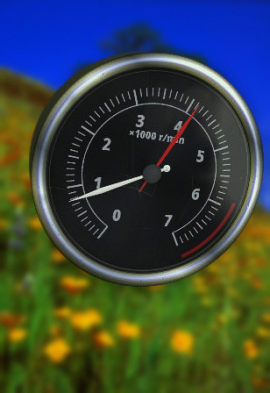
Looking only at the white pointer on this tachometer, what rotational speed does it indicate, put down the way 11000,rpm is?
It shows 800,rpm
